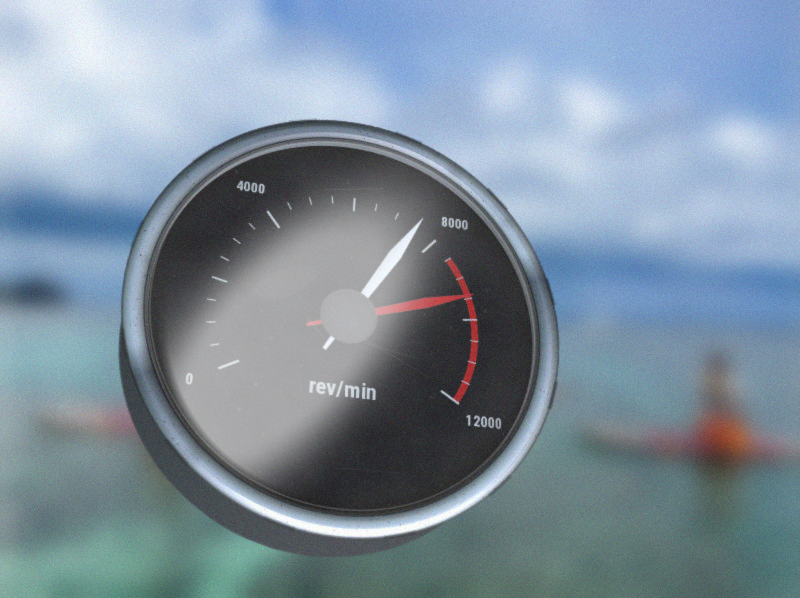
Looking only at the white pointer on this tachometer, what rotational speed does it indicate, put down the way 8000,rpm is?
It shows 7500,rpm
